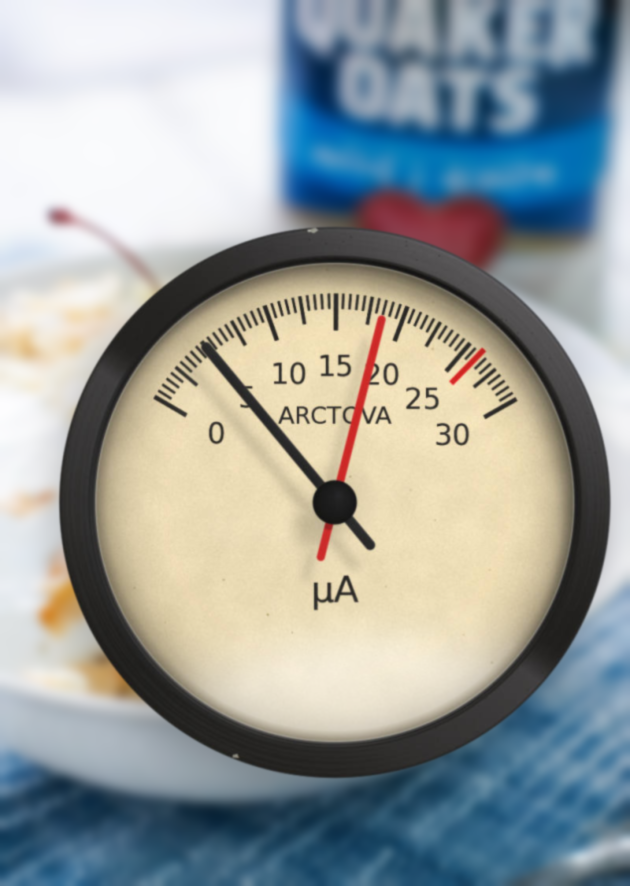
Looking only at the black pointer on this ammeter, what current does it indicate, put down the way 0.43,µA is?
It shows 5,µA
